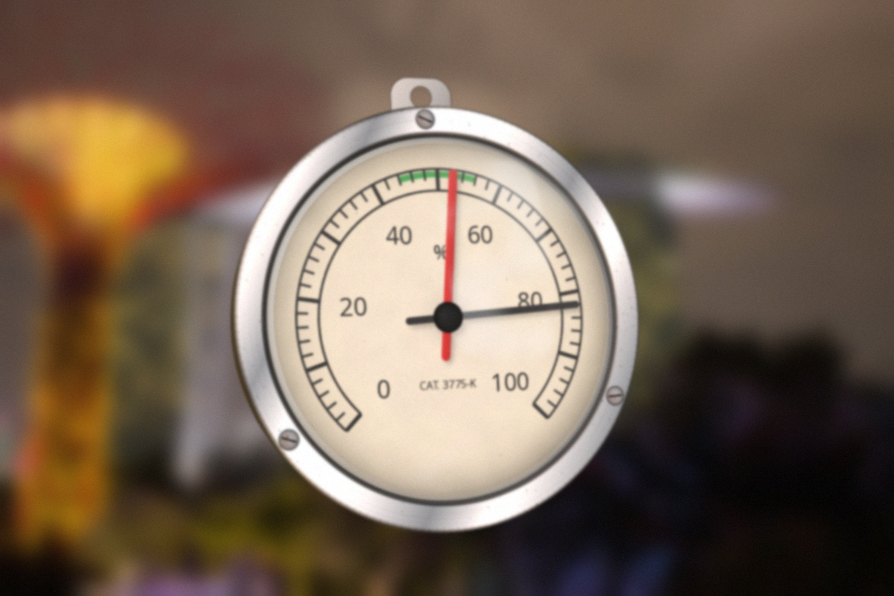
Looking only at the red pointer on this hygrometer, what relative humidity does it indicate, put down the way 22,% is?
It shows 52,%
